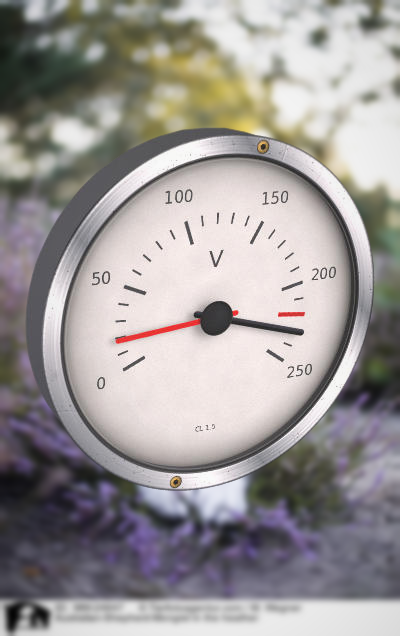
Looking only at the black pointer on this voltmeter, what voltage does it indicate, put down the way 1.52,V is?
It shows 230,V
